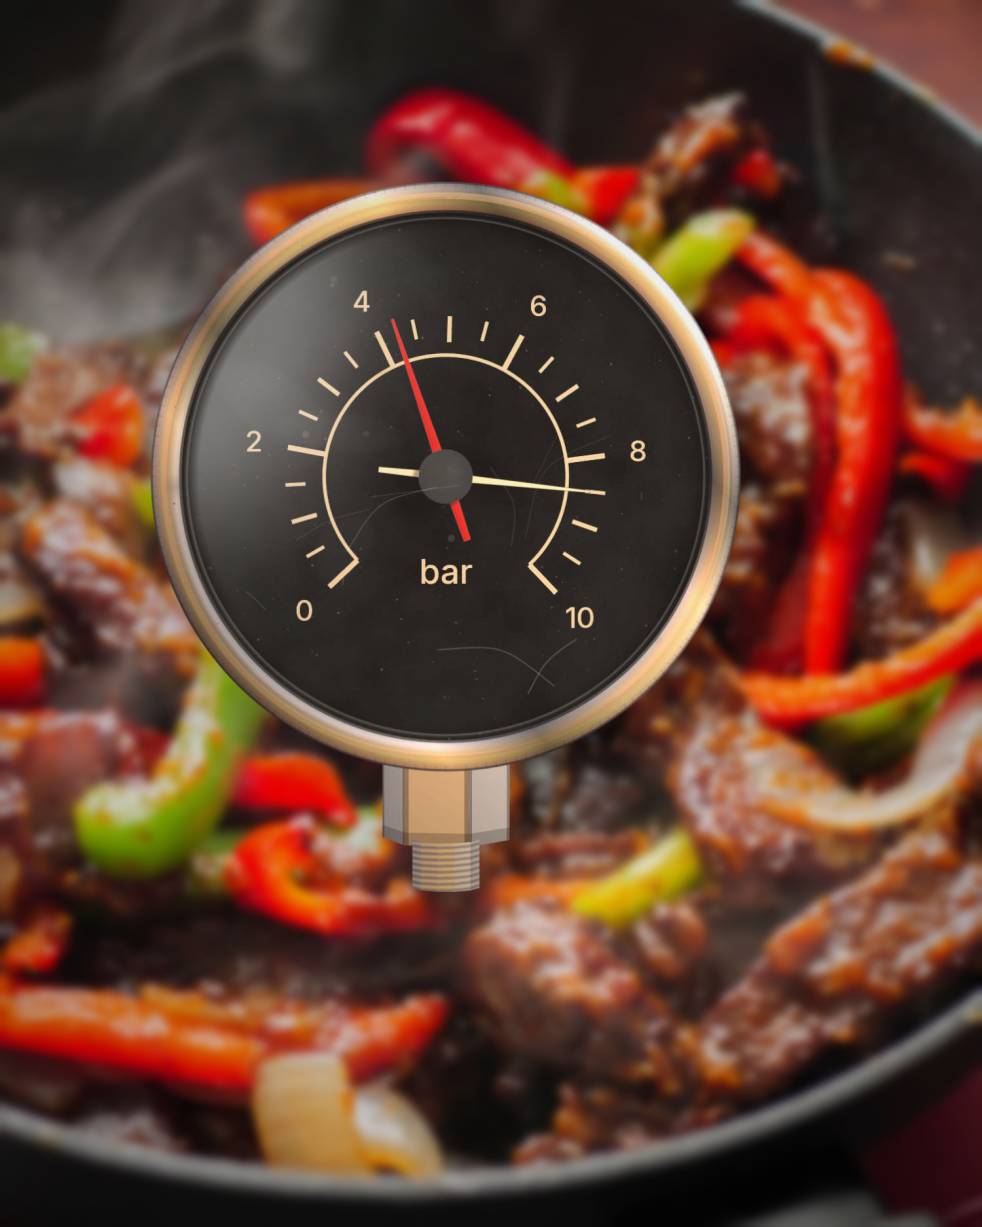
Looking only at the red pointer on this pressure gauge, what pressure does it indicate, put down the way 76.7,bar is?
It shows 4.25,bar
